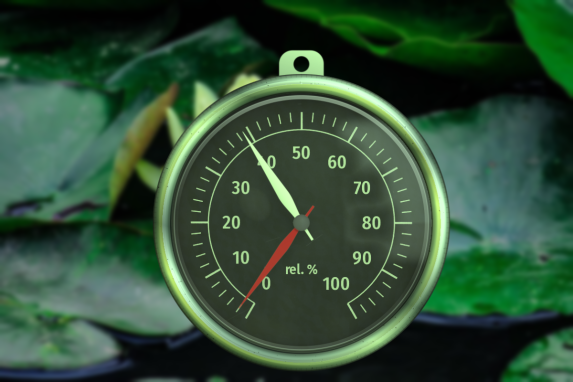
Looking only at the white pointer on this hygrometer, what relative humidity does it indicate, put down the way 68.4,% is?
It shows 39,%
